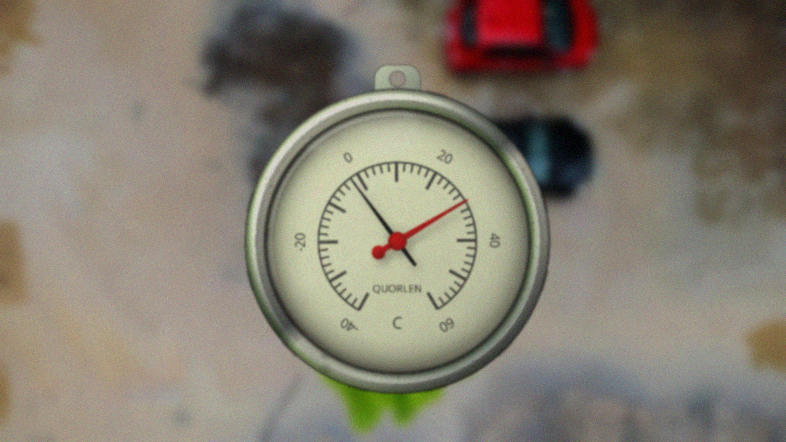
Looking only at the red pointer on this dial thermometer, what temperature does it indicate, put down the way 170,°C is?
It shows 30,°C
